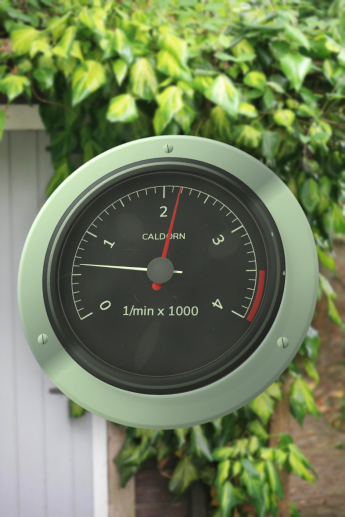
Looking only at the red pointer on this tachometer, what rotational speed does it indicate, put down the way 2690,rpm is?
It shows 2200,rpm
